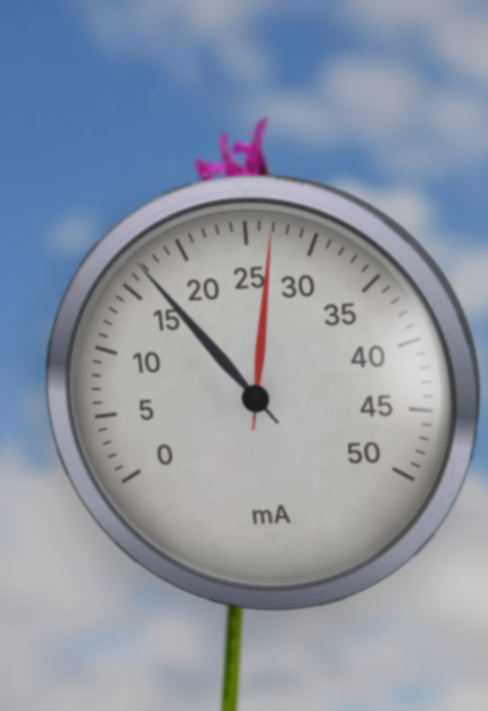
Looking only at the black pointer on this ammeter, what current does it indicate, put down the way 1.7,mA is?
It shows 17,mA
